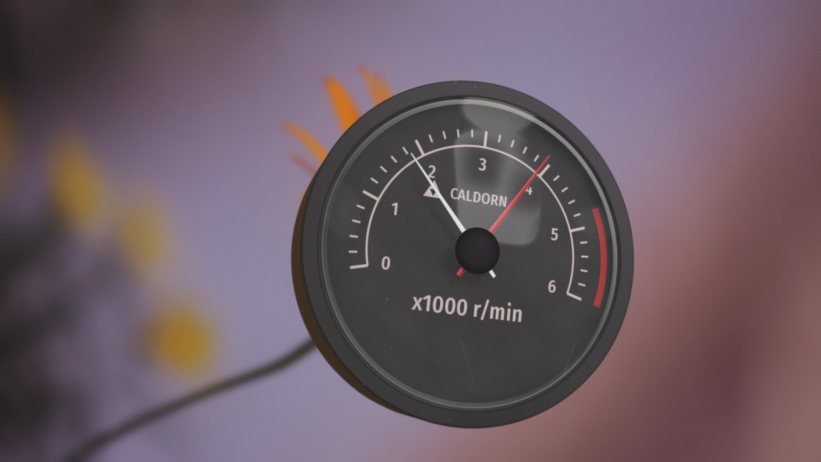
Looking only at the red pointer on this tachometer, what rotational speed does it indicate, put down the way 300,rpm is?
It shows 3900,rpm
